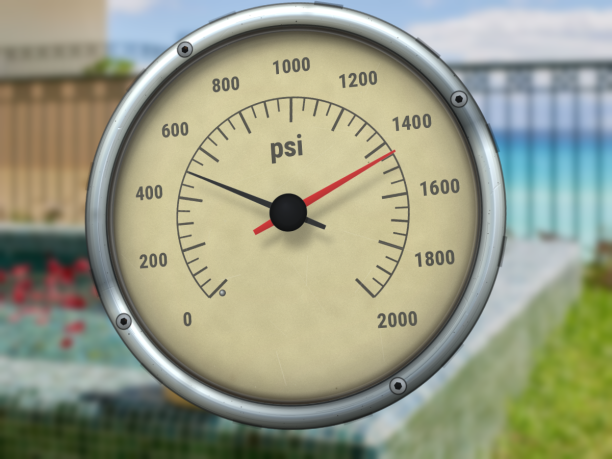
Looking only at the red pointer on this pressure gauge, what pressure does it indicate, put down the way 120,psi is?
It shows 1450,psi
